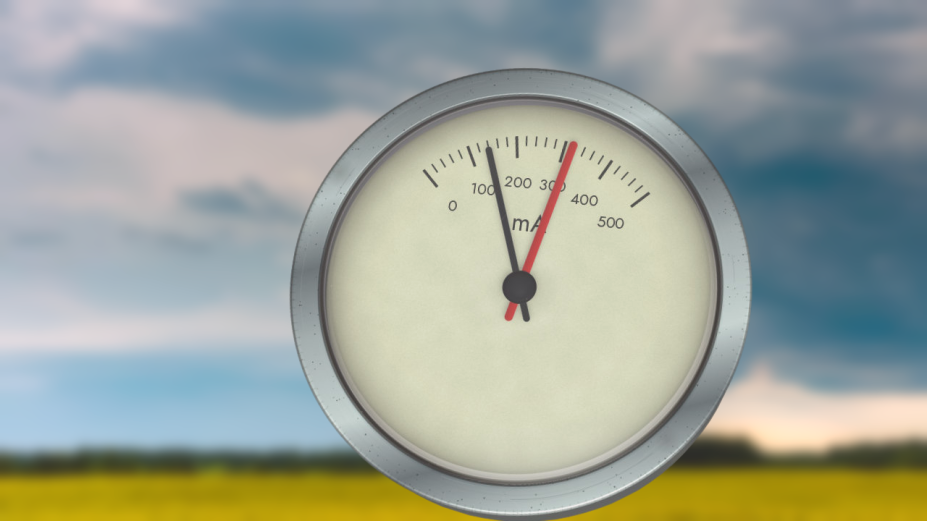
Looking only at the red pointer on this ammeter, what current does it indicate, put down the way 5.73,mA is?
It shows 320,mA
